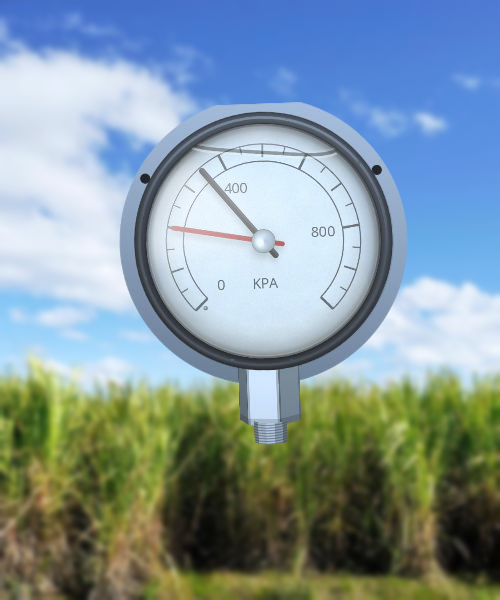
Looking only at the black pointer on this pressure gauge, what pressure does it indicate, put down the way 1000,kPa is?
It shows 350,kPa
